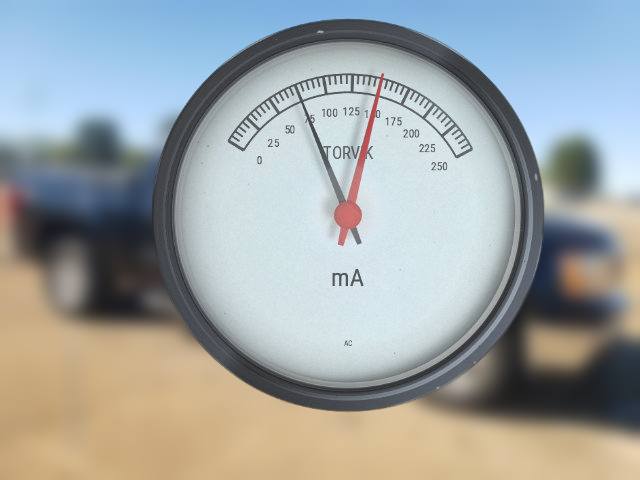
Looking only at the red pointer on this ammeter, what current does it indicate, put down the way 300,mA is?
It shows 150,mA
